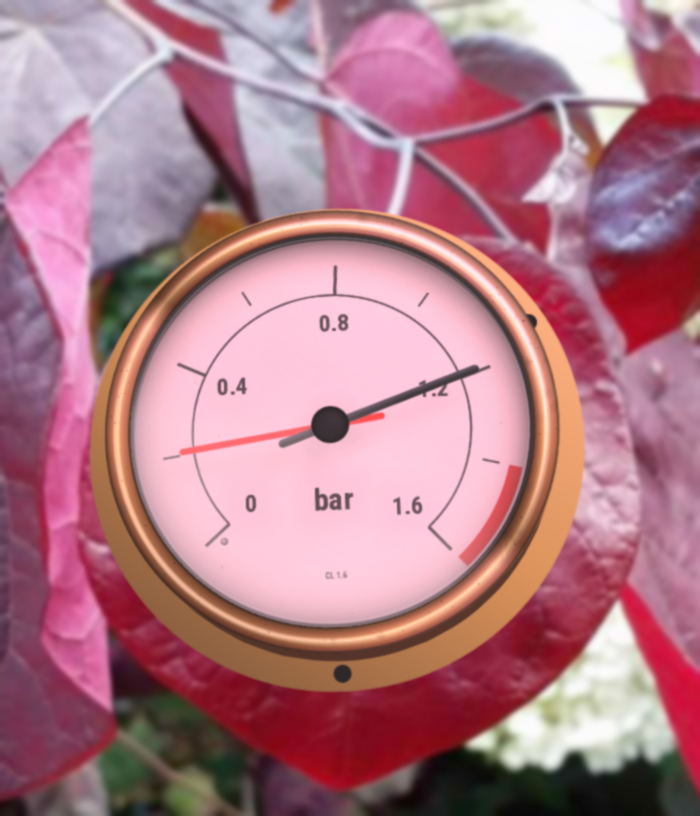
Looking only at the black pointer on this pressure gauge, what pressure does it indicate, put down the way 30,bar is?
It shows 1.2,bar
